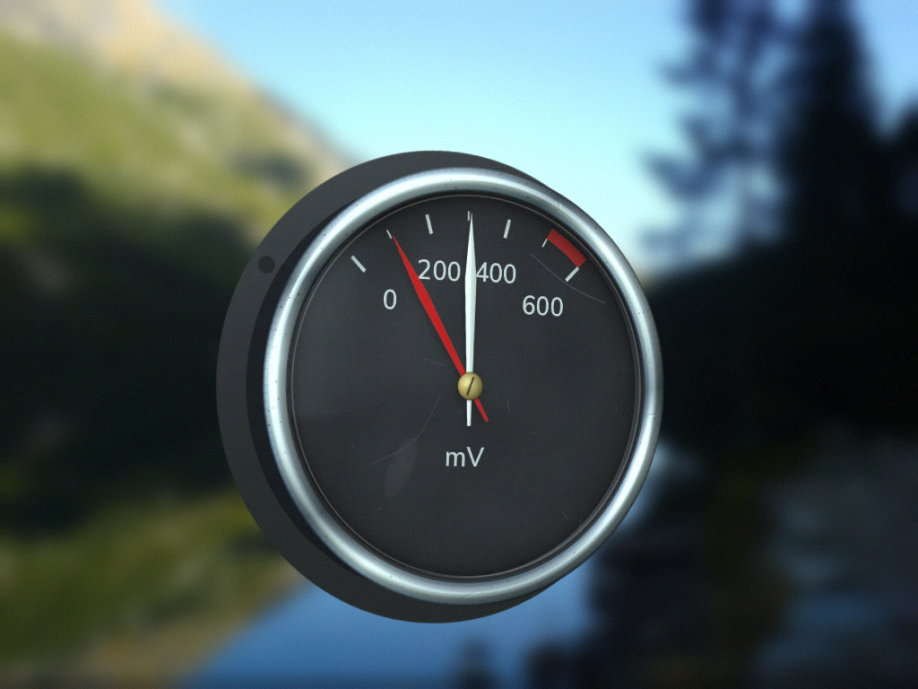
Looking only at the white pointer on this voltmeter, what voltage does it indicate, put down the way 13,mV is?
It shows 300,mV
